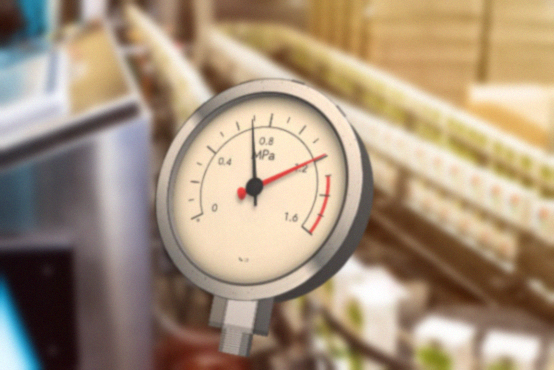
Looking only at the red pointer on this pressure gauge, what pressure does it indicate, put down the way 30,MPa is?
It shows 1.2,MPa
